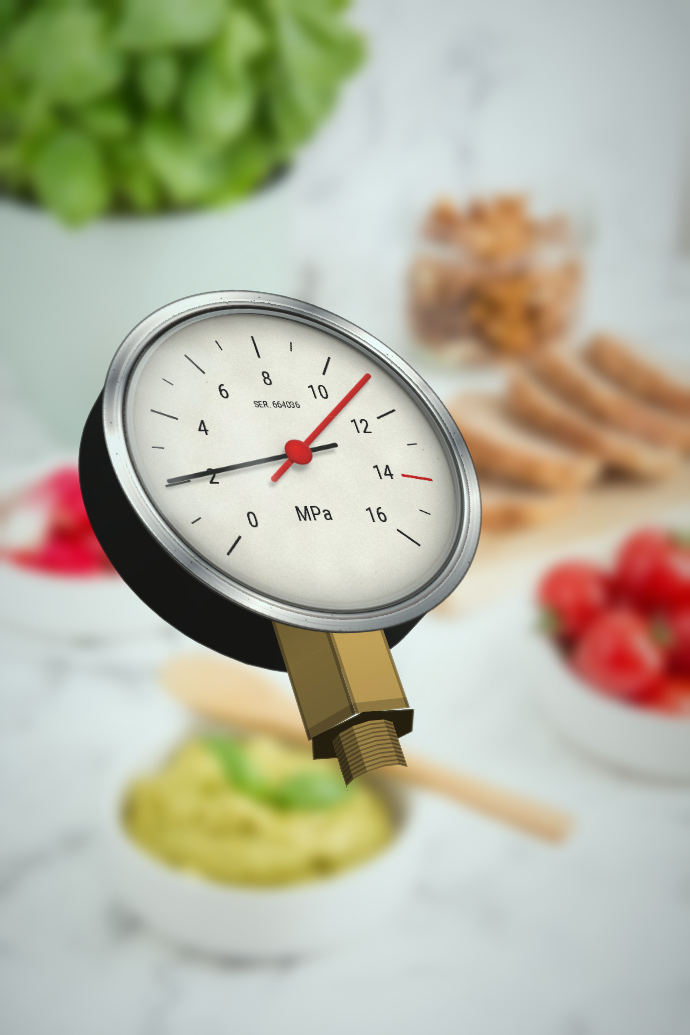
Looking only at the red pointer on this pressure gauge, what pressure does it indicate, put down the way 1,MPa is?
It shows 11,MPa
